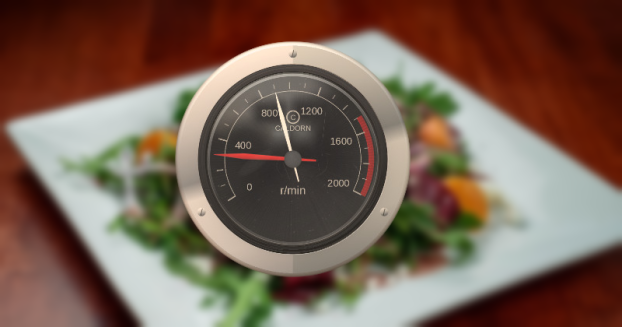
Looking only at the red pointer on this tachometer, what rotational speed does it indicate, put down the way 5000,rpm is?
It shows 300,rpm
